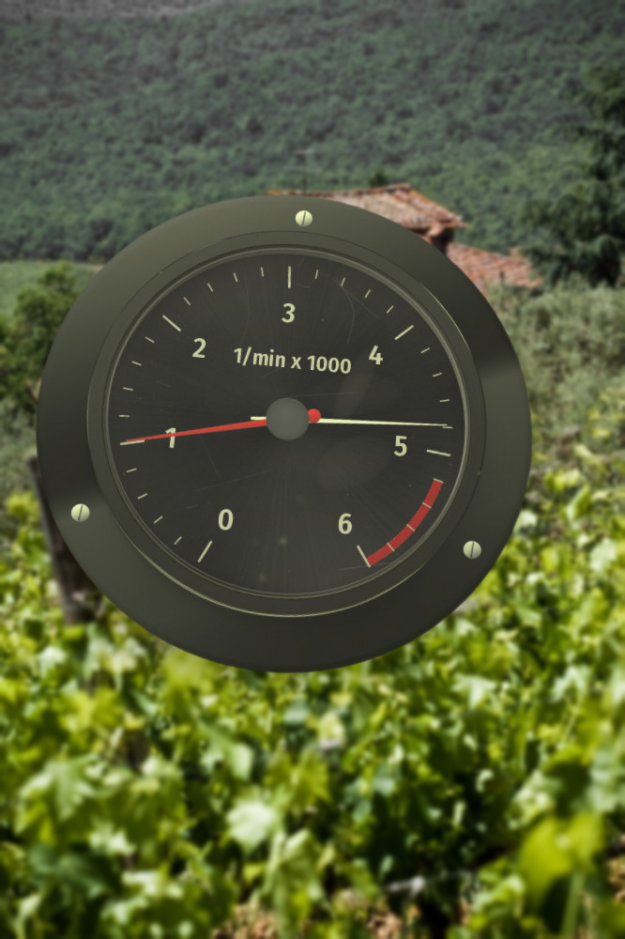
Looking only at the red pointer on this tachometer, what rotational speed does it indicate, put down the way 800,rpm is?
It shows 1000,rpm
